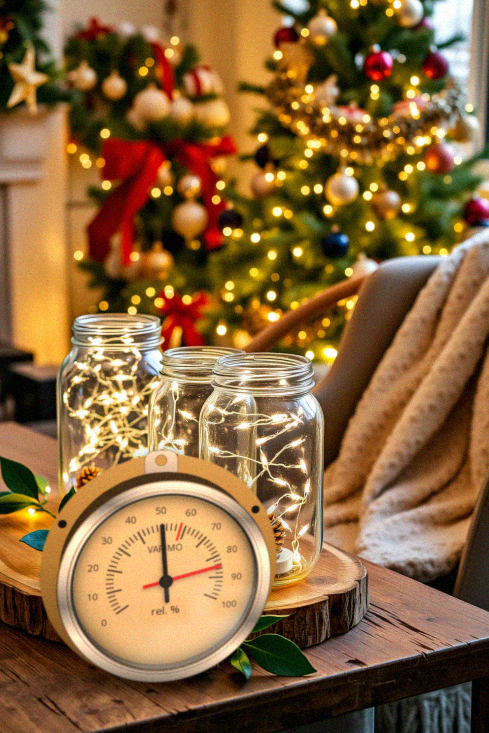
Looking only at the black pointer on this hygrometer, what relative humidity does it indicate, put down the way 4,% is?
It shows 50,%
